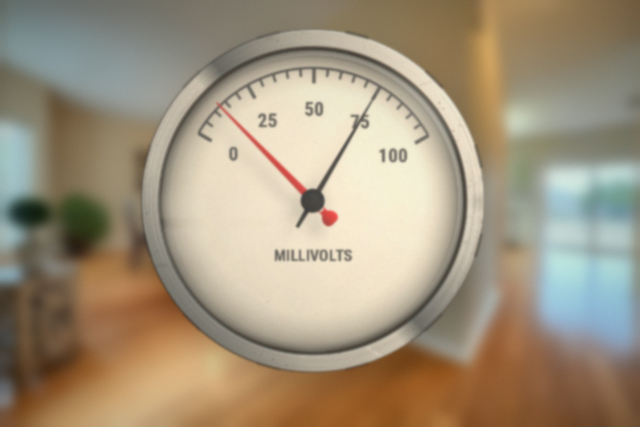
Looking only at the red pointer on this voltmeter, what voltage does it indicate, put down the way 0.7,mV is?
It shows 12.5,mV
